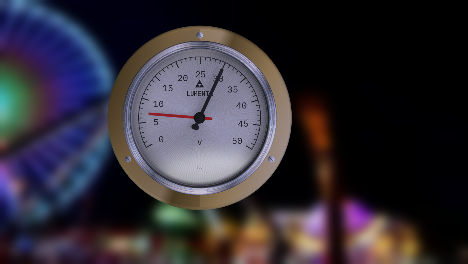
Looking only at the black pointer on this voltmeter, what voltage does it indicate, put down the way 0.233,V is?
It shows 30,V
